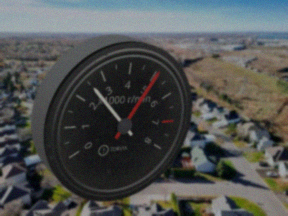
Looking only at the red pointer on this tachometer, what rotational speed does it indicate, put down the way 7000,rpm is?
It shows 5000,rpm
